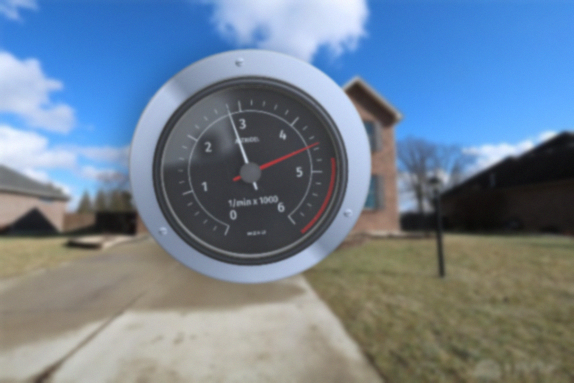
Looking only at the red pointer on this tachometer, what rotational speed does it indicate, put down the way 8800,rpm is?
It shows 4500,rpm
